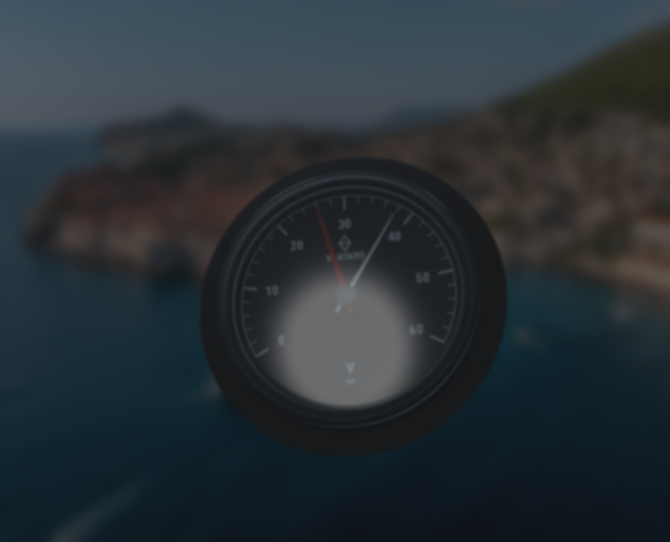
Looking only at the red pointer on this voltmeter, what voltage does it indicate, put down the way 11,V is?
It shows 26,V
